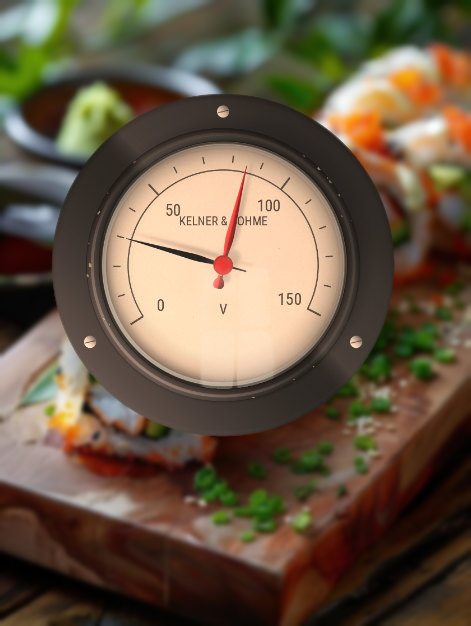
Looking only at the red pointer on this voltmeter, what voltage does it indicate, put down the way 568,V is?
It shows 85,V
